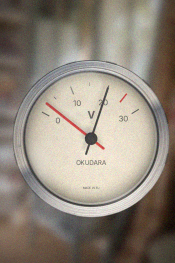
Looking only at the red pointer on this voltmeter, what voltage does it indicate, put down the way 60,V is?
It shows 2.5,V
